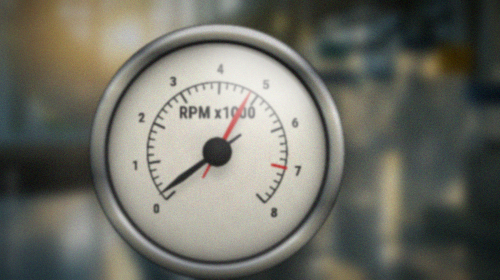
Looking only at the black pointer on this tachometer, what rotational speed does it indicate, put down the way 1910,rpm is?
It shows 200,rpm
